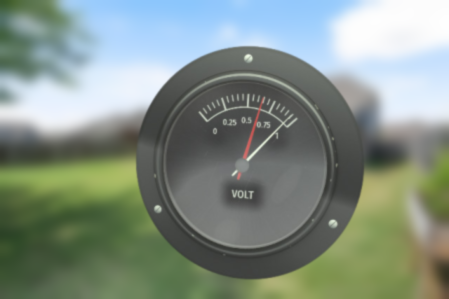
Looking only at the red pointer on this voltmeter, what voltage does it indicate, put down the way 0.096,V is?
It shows 0.65,V
